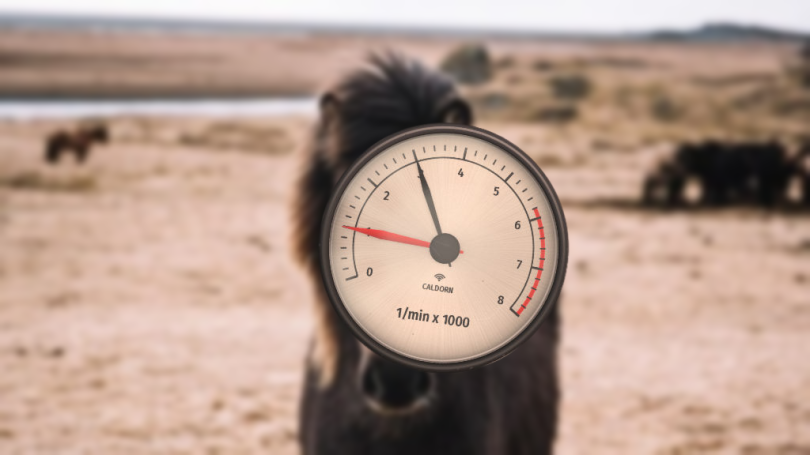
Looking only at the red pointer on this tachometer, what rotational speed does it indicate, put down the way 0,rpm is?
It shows 1000,rpm
